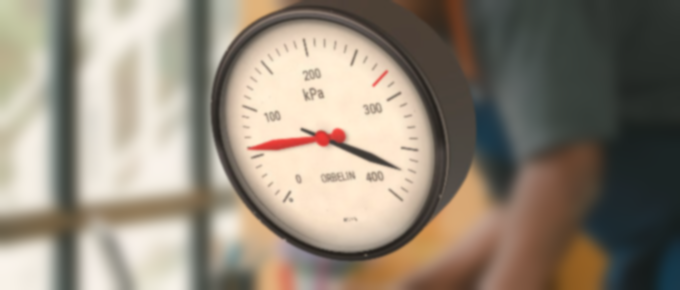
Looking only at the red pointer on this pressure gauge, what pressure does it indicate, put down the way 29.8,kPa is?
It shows 60,kPa
